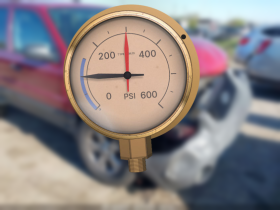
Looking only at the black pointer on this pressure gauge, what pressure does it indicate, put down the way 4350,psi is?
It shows 100,psi
